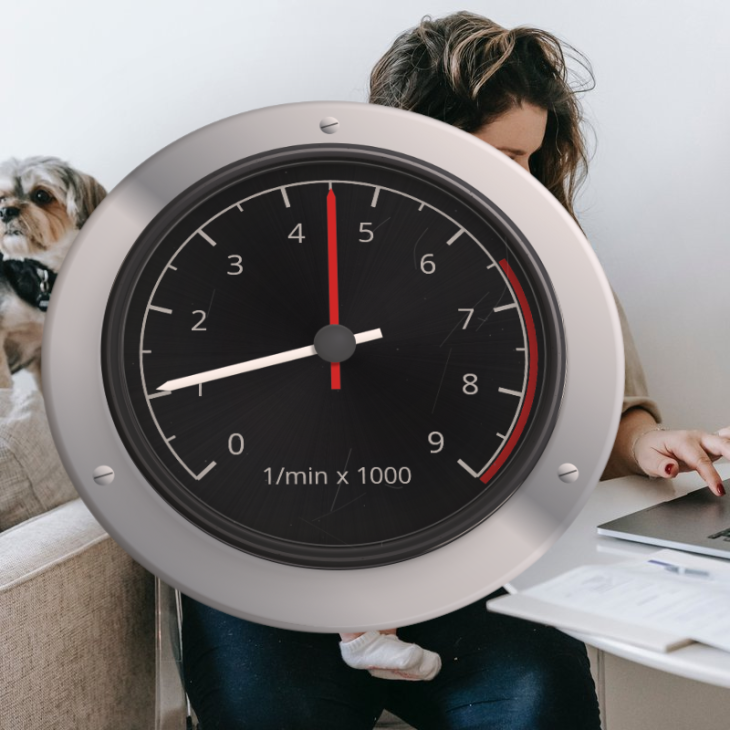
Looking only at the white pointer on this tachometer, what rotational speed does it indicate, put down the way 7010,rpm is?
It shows 1000,rpm
